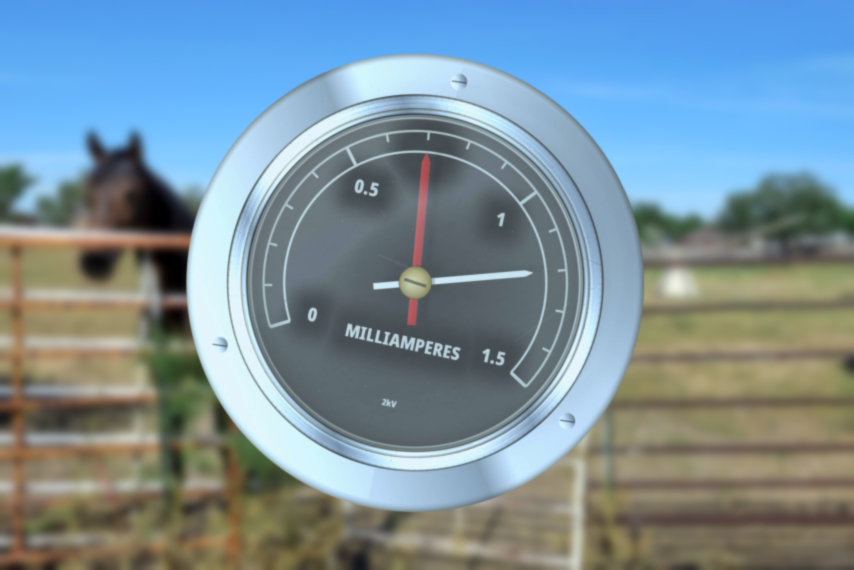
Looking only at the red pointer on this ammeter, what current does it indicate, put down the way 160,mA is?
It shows 0.7,mA
